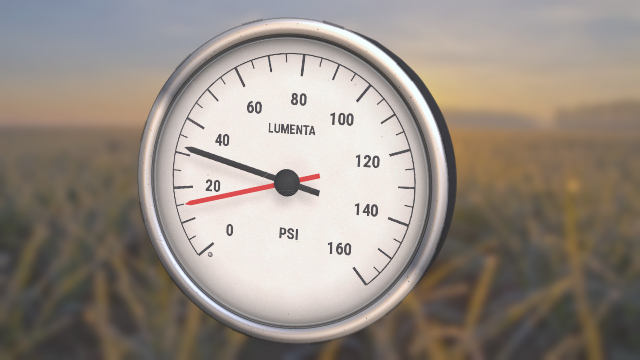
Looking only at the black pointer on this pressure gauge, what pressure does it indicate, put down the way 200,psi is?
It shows 32.5,psi
